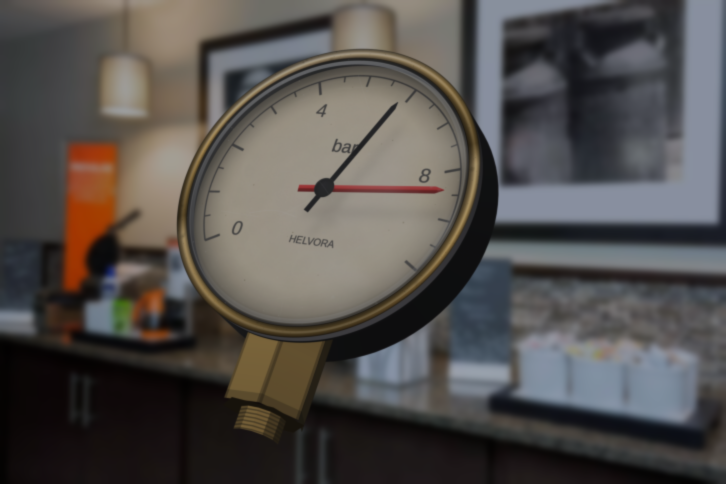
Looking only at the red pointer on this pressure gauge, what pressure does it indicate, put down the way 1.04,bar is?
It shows 8.5,bar
